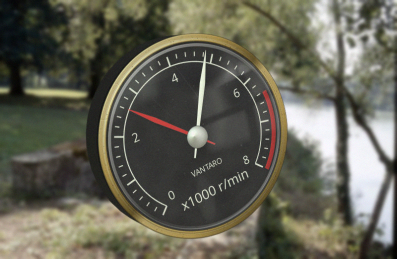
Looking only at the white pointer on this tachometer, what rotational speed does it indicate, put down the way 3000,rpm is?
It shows 4800,rpm
